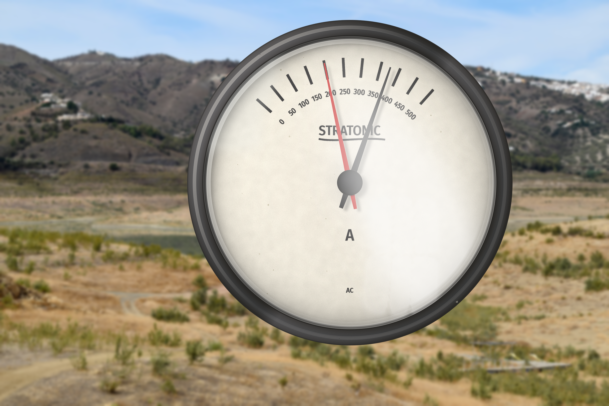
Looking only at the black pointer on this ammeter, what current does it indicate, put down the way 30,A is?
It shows 375,A
